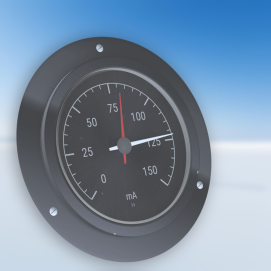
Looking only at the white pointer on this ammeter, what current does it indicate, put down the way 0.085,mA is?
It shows 122.5,mA
